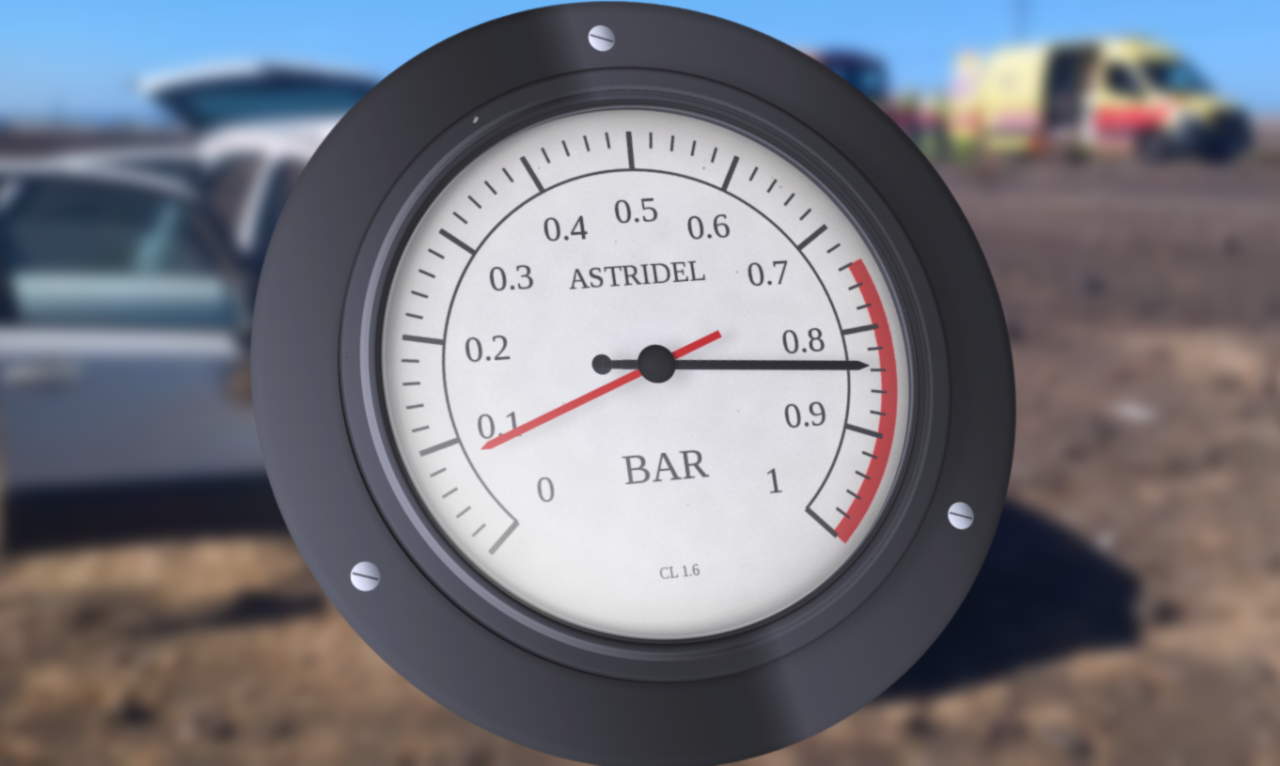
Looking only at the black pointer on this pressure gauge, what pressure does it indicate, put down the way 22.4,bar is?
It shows 0.84,bar
